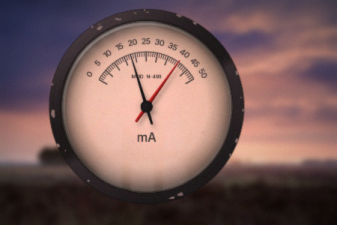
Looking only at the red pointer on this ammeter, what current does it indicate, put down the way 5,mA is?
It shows 40,mA
